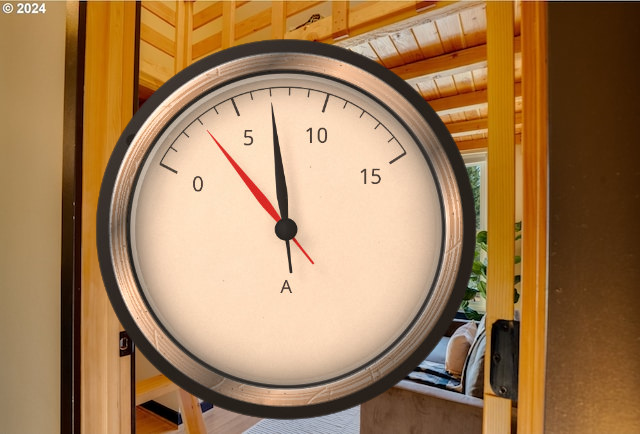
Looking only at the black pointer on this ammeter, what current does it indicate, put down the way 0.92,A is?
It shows 7,A
